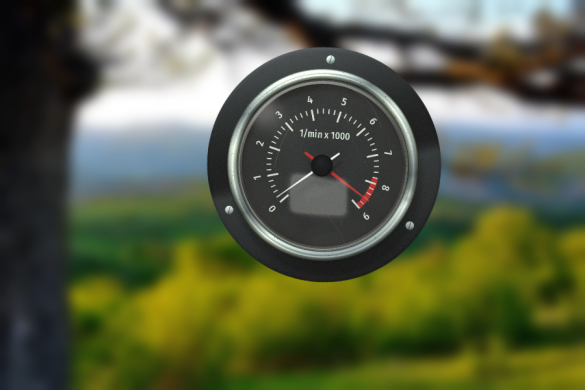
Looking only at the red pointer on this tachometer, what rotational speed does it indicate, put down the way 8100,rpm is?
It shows 8600,rpm
